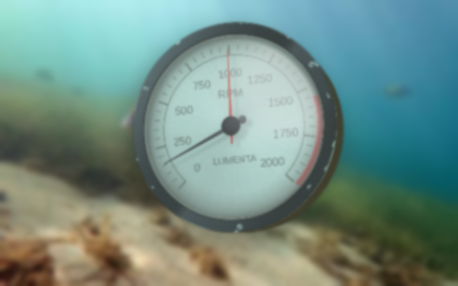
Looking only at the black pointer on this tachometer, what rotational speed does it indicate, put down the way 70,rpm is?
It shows 150,rpm
